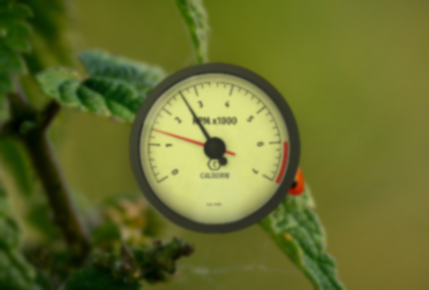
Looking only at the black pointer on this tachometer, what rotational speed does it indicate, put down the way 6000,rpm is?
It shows 2600,rpm
